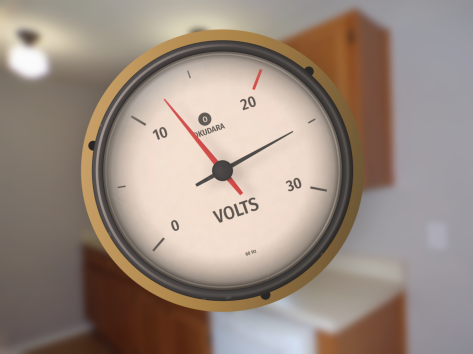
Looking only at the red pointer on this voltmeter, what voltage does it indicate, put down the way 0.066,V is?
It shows 12.5,V
